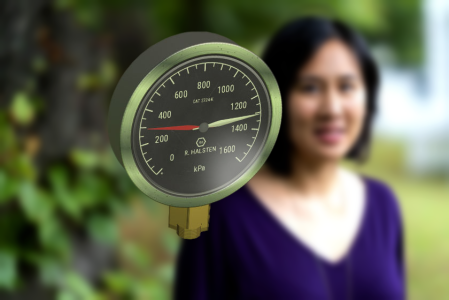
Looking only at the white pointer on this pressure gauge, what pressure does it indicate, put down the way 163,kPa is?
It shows 1300,kPa
